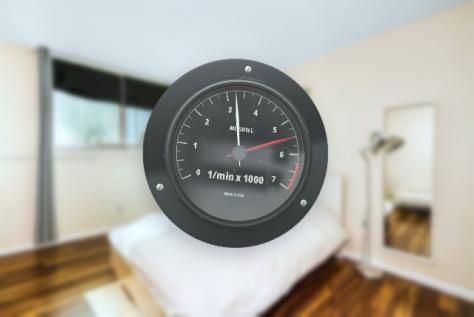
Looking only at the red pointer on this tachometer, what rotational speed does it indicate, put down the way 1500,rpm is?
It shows 5500,rpm
